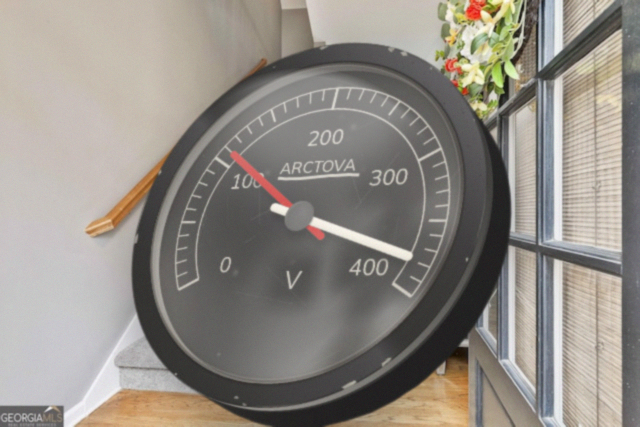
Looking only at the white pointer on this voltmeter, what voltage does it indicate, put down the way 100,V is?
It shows 380,V
